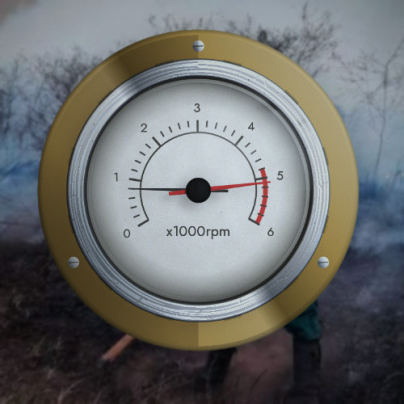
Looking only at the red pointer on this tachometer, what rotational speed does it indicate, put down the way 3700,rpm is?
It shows 5100,rpm
